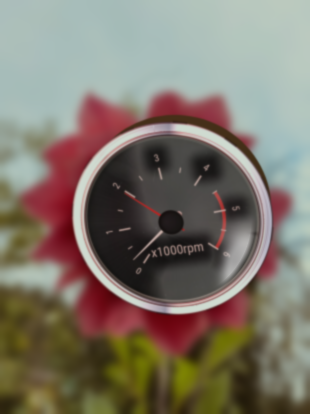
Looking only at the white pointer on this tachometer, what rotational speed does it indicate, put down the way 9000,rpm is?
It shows 250,rpm
